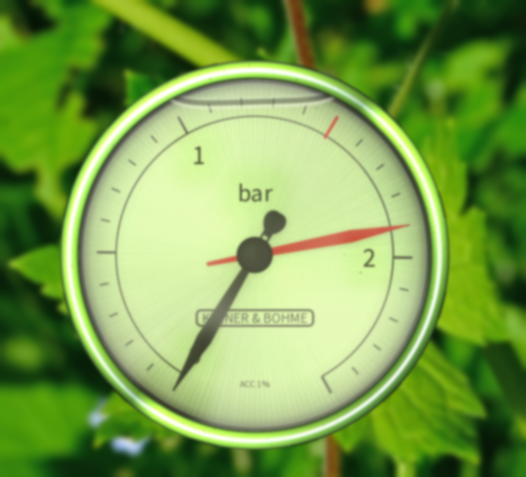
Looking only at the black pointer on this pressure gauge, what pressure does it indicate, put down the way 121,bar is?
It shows 0,bar
